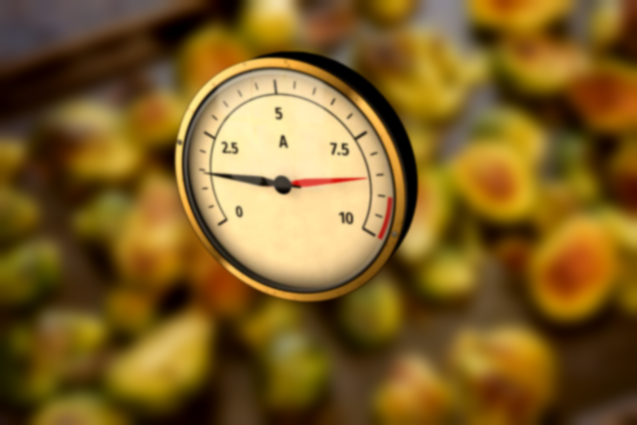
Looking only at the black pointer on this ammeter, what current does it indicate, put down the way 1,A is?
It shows 1.5,A
